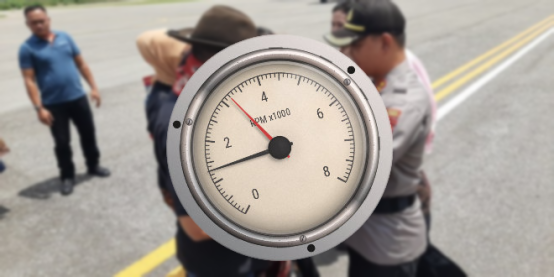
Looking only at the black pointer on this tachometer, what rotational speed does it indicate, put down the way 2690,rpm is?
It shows 1300,rpm
